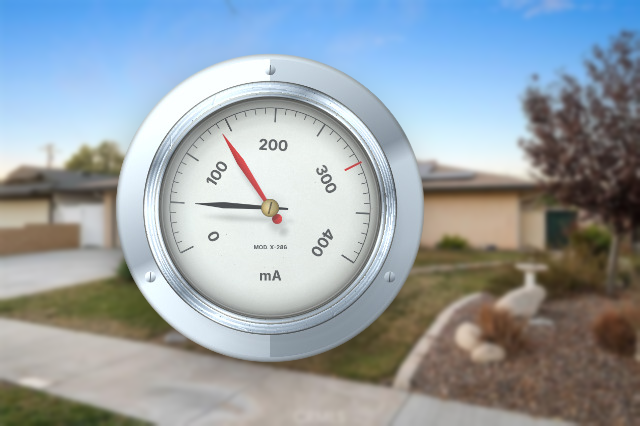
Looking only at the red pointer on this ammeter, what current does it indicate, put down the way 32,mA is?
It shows 140,mA
